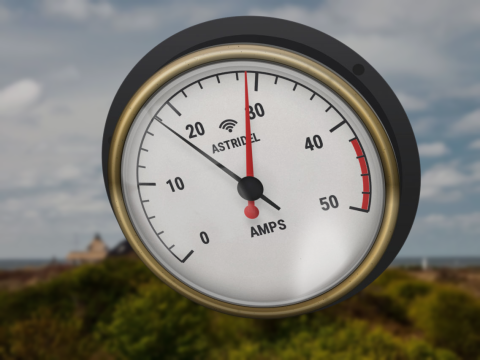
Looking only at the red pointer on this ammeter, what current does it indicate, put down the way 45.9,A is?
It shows 29,A
